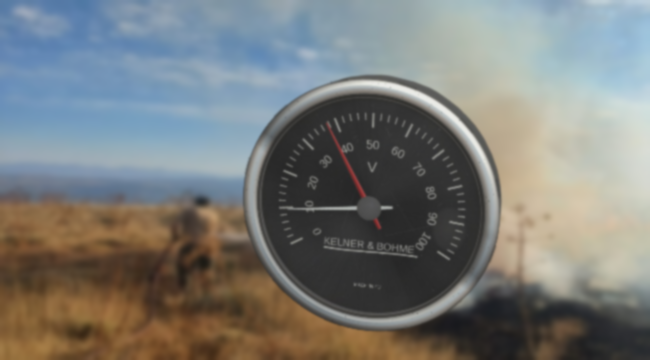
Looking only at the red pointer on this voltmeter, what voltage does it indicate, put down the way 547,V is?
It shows 38,V
